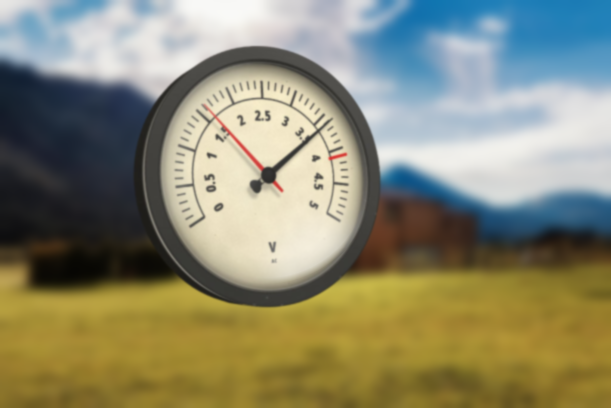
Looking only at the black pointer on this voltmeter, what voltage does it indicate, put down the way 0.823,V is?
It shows 3.6,V
